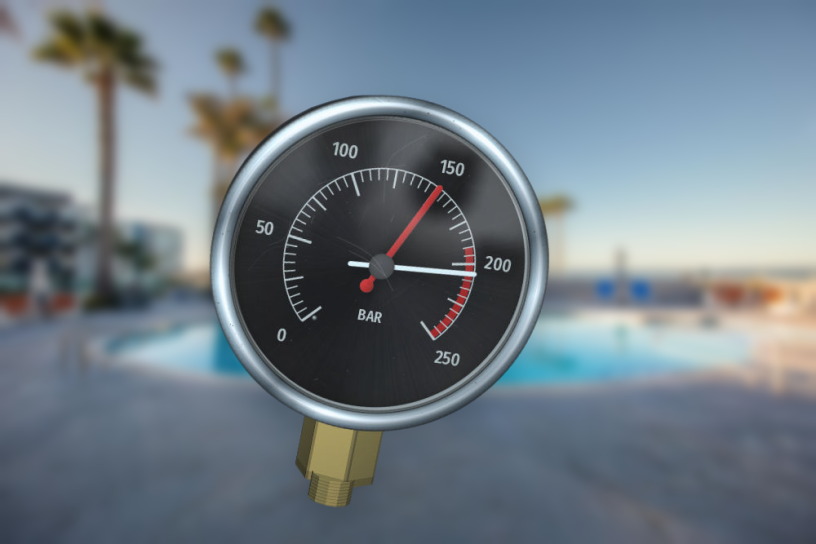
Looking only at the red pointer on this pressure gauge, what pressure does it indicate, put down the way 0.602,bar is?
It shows 150,bar
